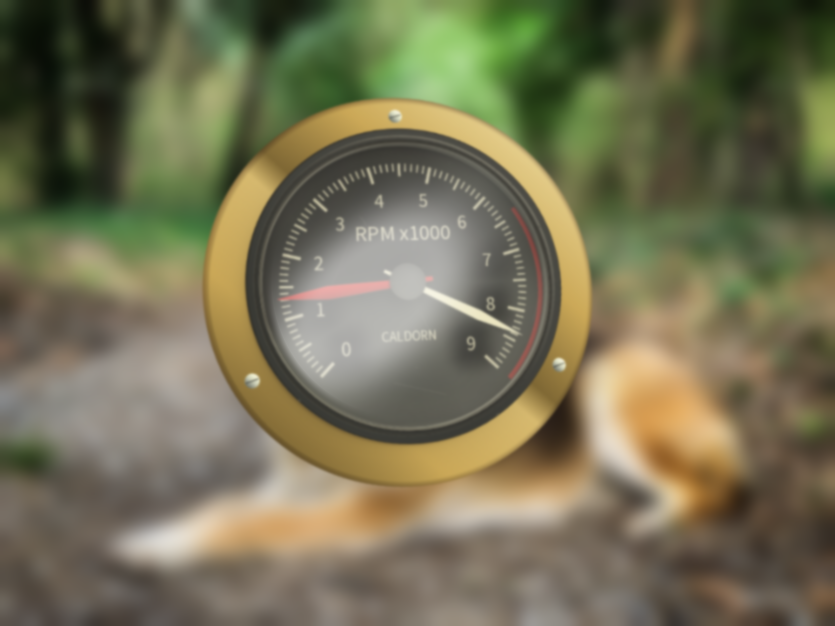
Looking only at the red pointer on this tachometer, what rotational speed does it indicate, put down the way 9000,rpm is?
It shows 1300,rpm
